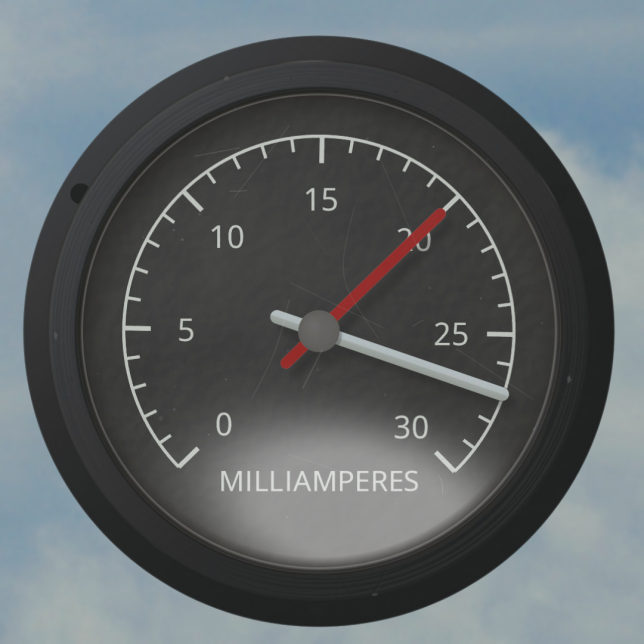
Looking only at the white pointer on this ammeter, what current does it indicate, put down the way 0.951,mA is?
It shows 27,mA
